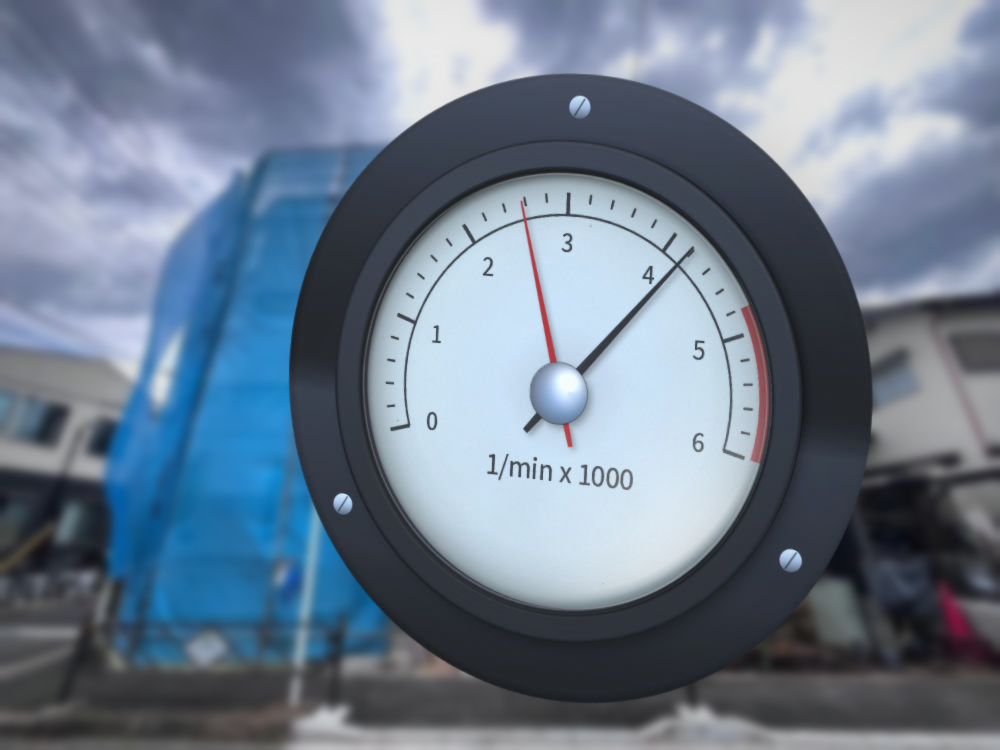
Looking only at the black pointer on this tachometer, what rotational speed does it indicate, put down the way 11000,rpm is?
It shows 4200,rpm
